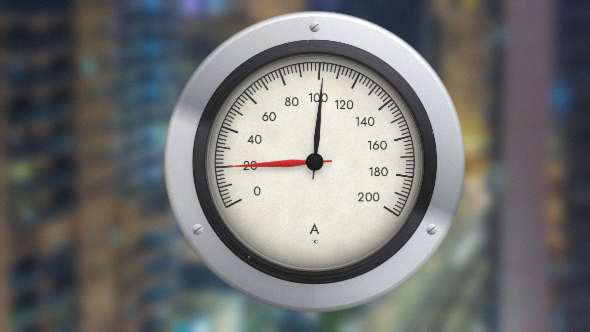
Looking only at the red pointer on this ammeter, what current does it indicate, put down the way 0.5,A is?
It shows 20,A
